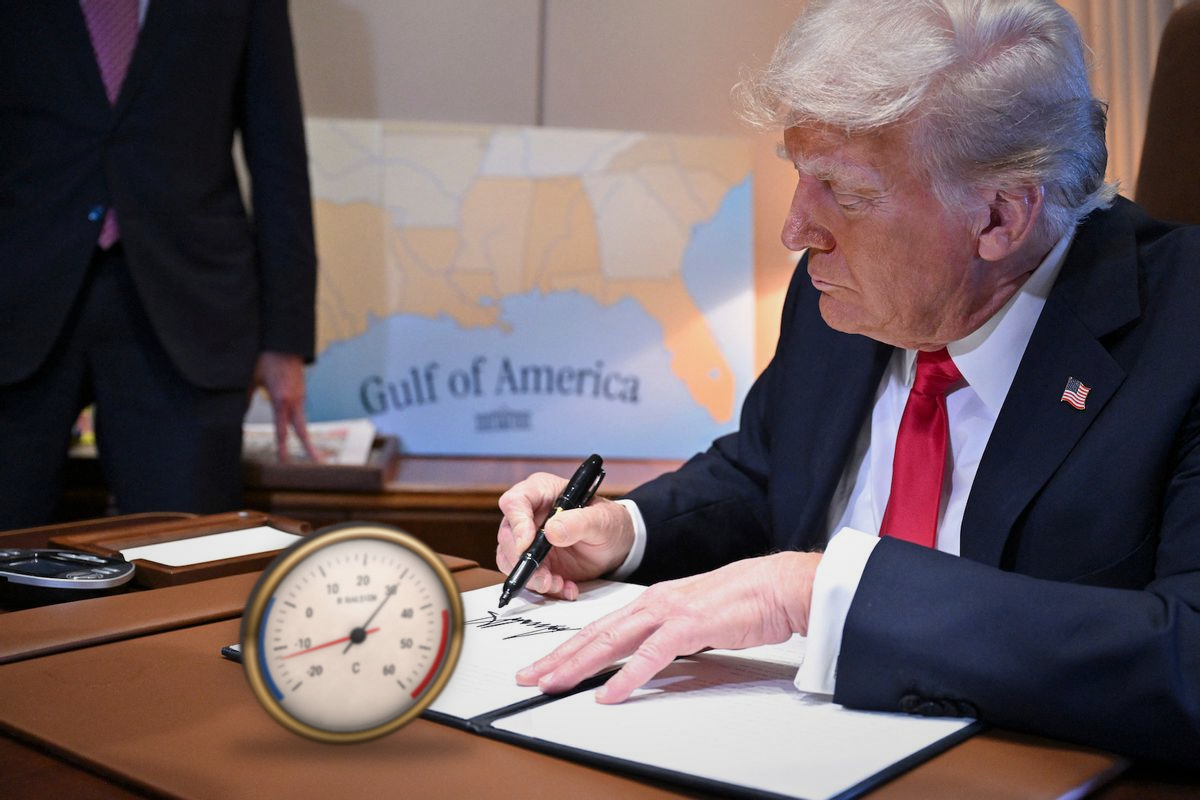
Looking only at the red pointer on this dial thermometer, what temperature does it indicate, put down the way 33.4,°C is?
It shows -12,°C
